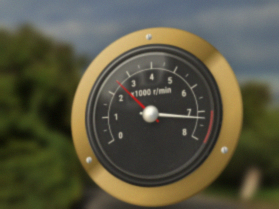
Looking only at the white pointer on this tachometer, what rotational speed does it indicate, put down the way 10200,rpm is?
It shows 7250,rpm
